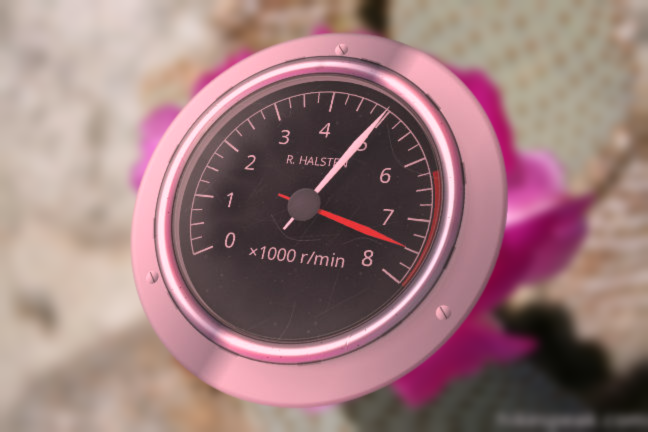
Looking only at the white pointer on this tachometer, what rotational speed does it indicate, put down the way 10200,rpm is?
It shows 5000,rpm
